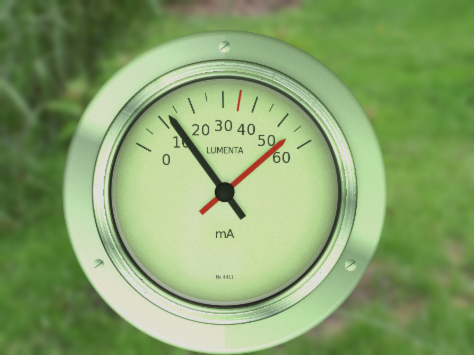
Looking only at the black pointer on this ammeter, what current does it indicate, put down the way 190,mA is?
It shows 12.5,mA
